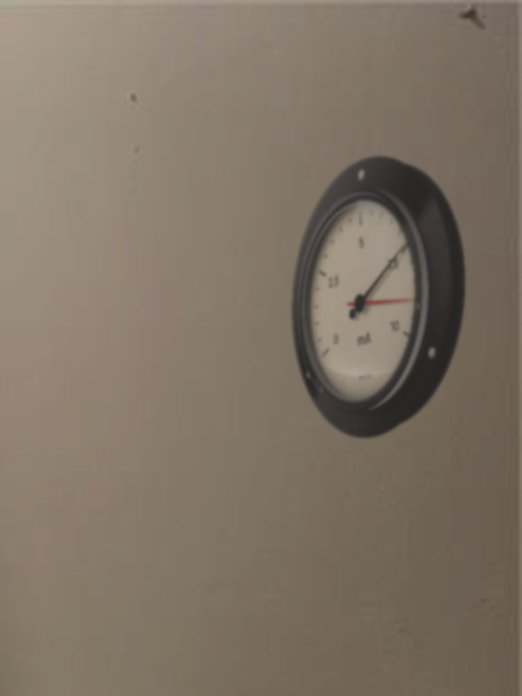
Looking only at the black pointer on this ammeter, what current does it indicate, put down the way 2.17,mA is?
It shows 7.5,mA
